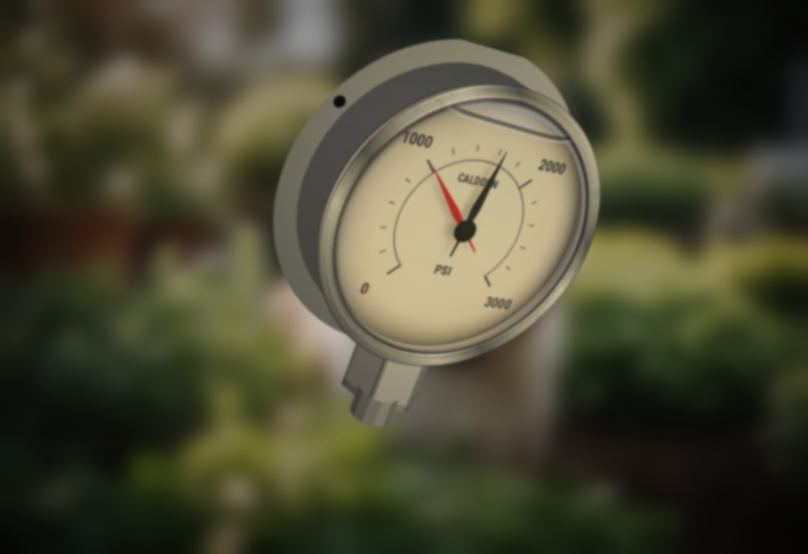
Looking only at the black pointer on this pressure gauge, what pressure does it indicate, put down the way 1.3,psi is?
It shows 1600,psi
